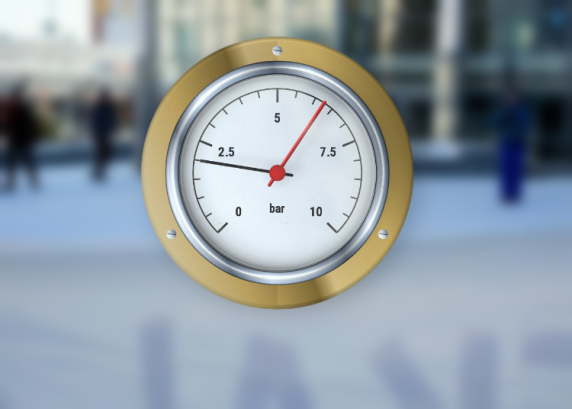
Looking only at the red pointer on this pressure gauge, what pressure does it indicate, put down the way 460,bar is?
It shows 6.25,bar
